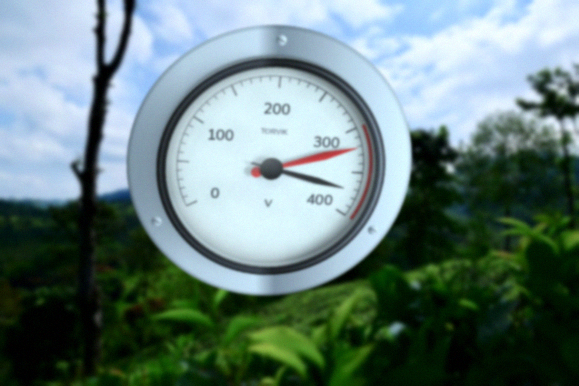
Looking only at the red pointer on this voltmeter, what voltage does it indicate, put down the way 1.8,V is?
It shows 320,V
